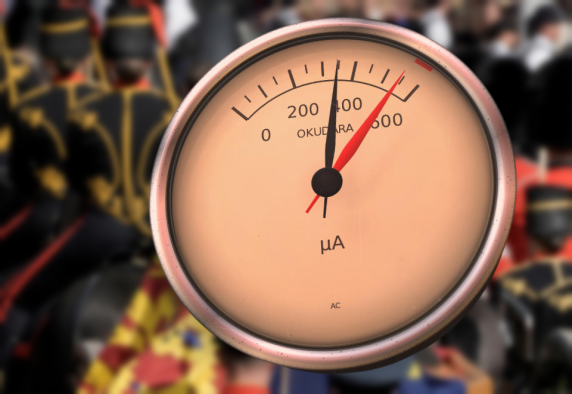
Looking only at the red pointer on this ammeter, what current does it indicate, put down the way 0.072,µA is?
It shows 550,µA
